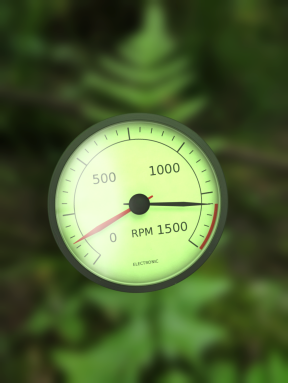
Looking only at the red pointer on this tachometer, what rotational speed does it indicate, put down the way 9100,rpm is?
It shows 125,rpm
